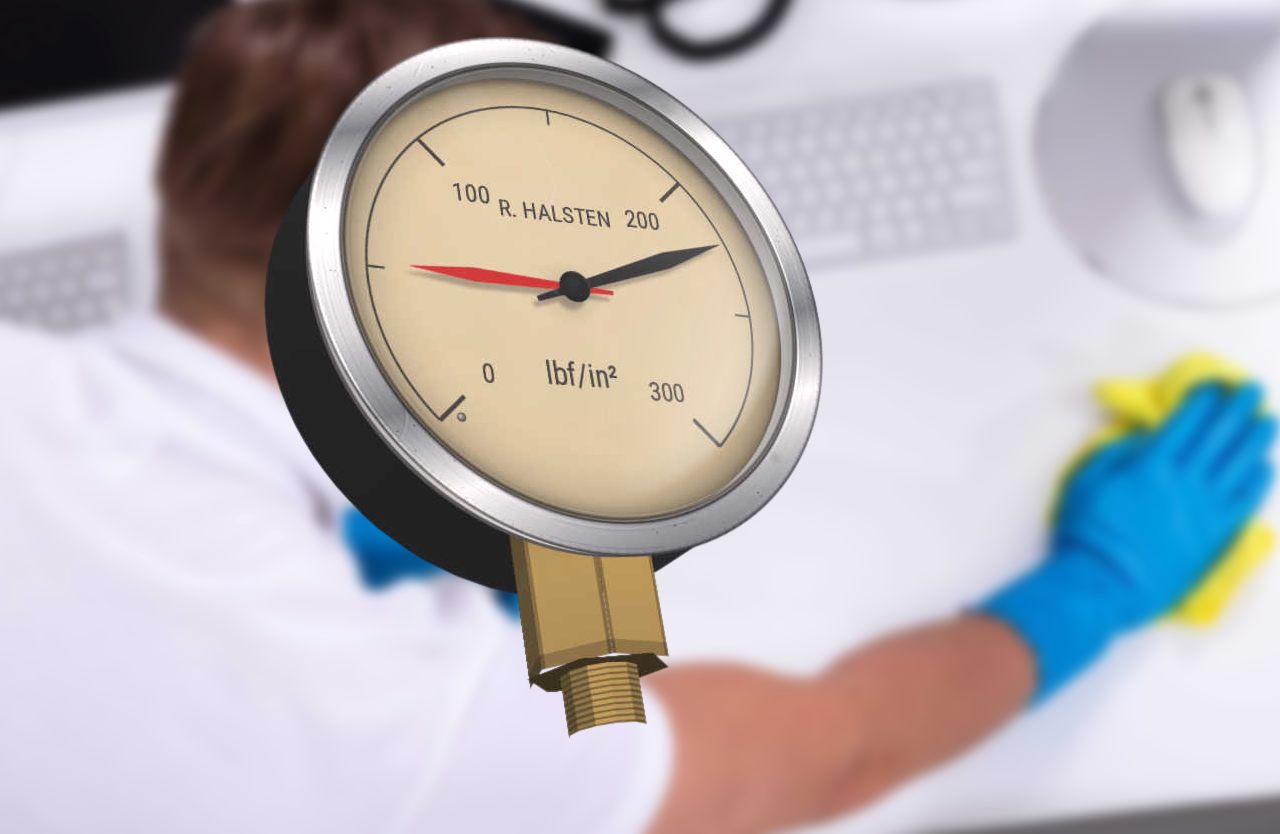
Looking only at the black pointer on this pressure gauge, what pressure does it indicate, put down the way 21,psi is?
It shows 225,psi
